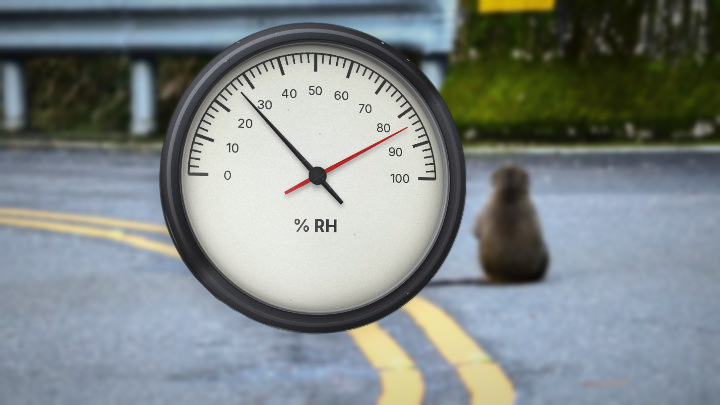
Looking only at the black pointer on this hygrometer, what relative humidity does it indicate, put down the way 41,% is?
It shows 26,%
